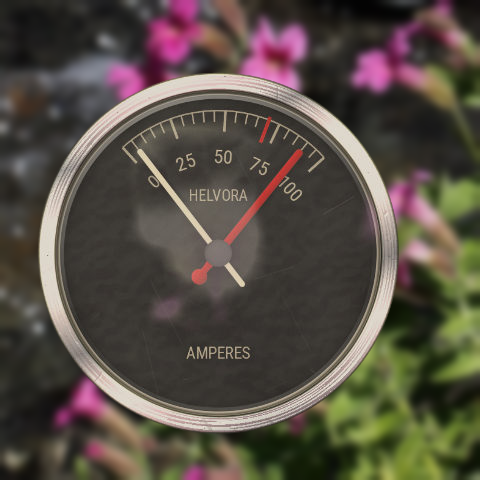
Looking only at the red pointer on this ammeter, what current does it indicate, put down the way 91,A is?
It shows 90,A
